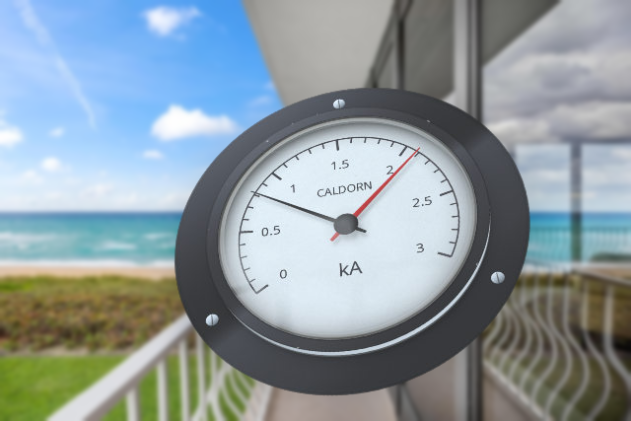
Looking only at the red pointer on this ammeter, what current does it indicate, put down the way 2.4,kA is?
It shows 2.1,kA
